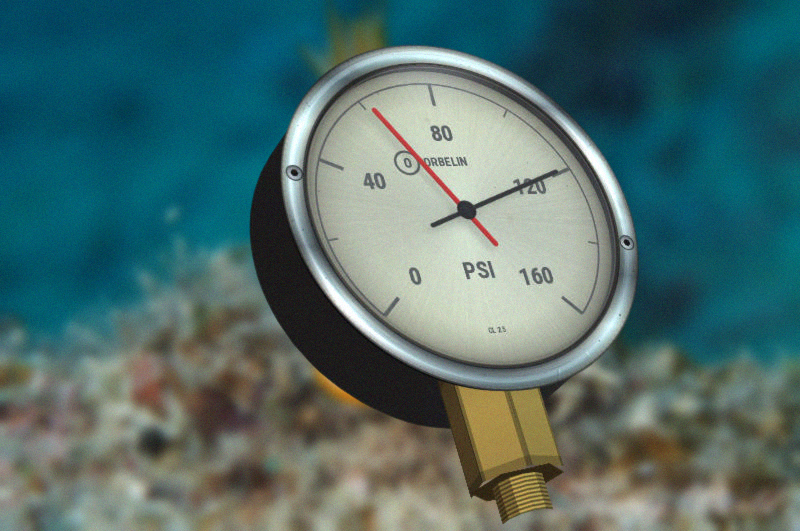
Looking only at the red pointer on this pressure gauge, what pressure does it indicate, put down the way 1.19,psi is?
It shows 60,psi
